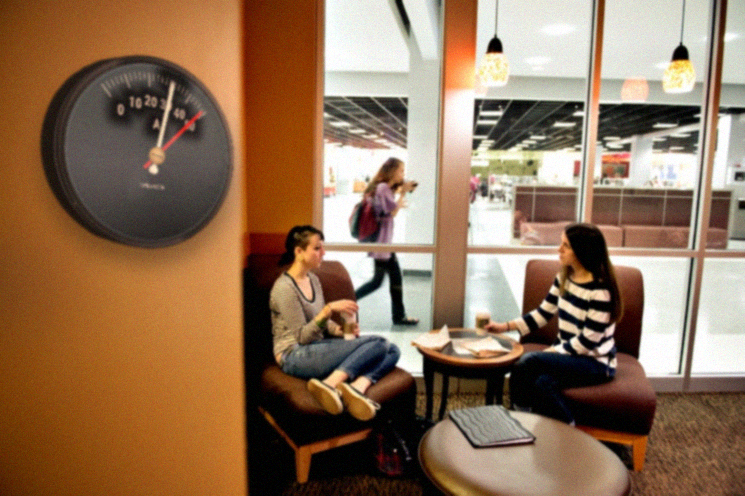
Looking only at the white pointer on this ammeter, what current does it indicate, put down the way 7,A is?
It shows 30,A
